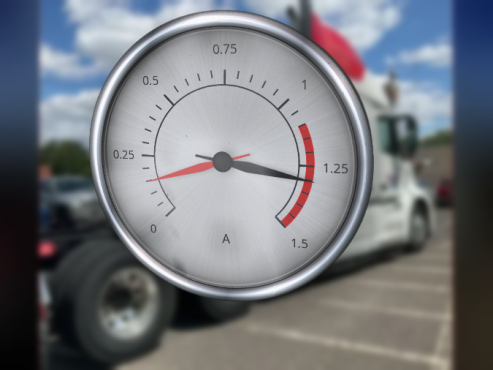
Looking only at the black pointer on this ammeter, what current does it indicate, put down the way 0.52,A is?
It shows 1.3,A
